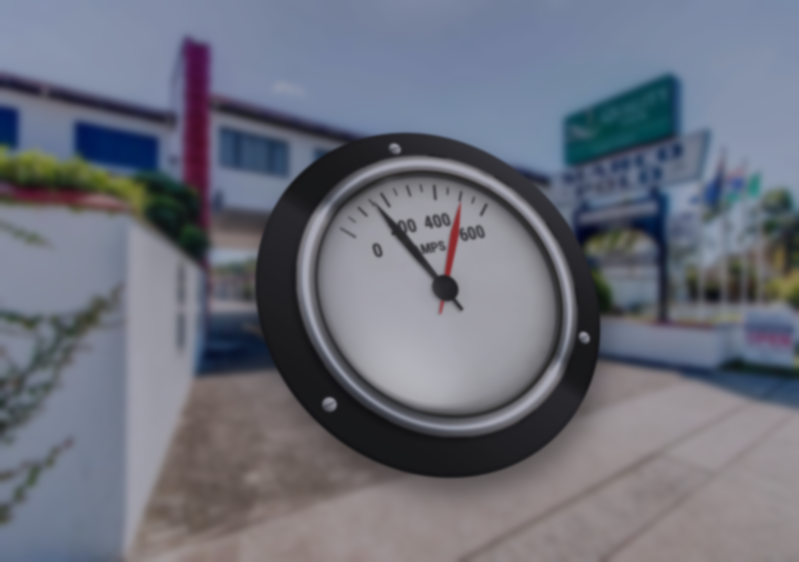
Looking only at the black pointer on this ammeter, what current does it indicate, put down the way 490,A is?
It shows 150,A
